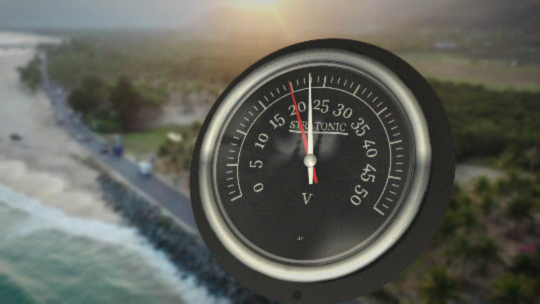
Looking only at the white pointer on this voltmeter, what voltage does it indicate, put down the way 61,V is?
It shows 23,V
